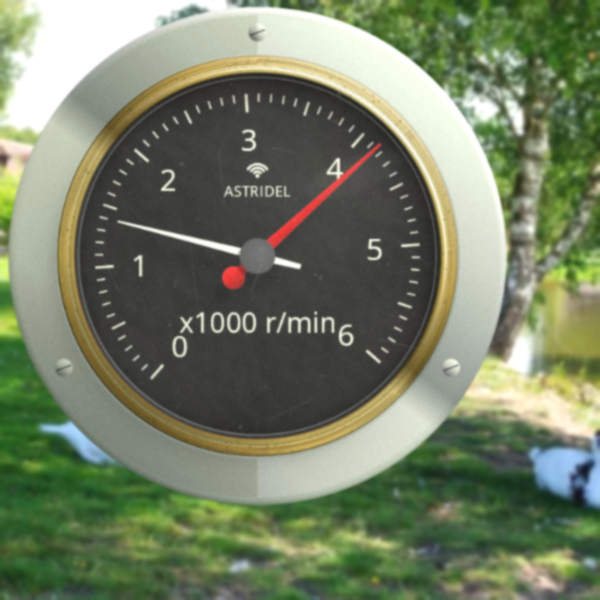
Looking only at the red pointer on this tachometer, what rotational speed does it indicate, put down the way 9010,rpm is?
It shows 4150,rpm
